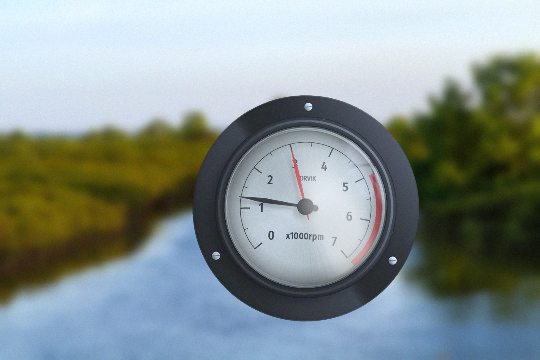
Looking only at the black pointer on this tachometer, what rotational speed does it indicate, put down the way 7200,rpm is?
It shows 1250,rpm
